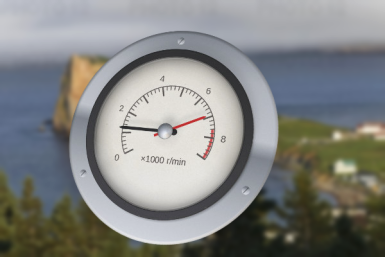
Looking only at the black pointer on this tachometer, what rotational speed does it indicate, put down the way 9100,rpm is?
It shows 1200,rpm
